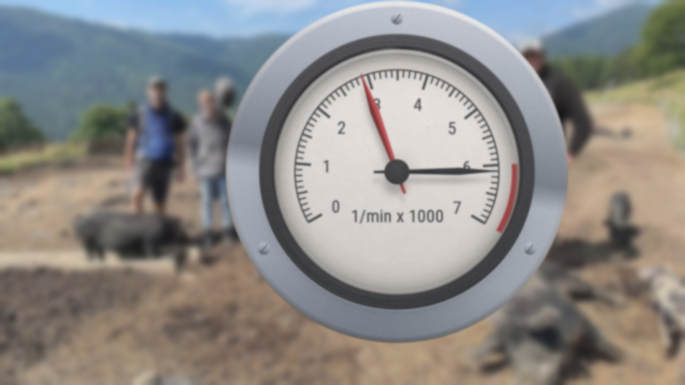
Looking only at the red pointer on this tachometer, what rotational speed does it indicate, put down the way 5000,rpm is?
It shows 2900,rpm
